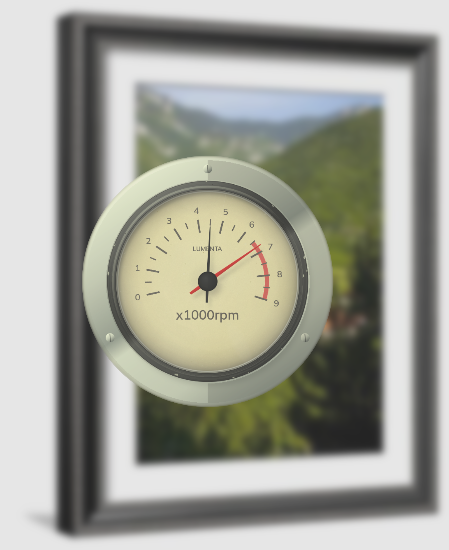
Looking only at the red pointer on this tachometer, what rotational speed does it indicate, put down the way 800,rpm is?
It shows 6750,rpm
